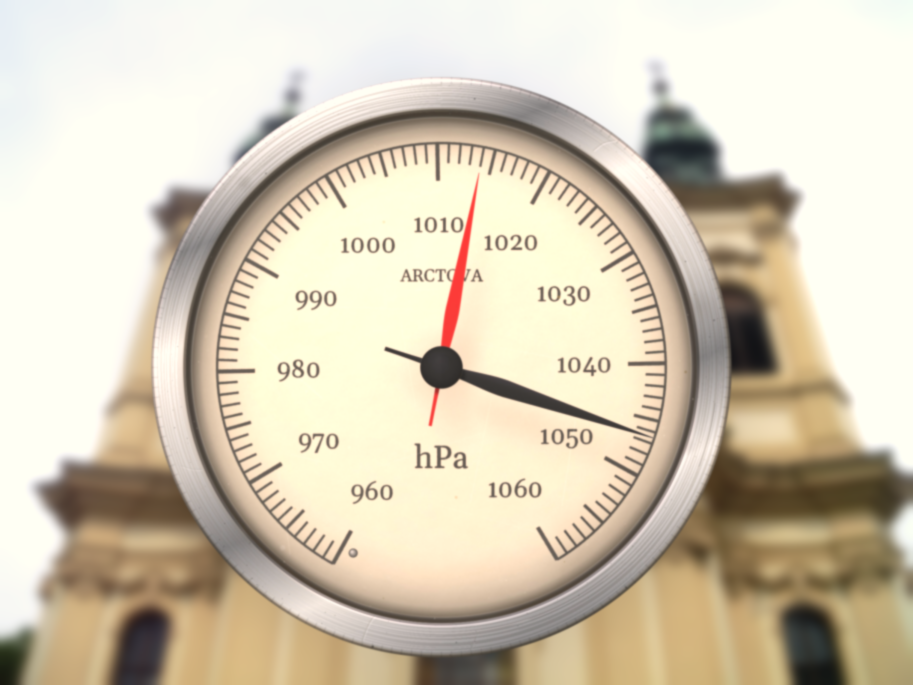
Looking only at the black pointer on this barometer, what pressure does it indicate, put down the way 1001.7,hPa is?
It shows 1046.5,hPa
